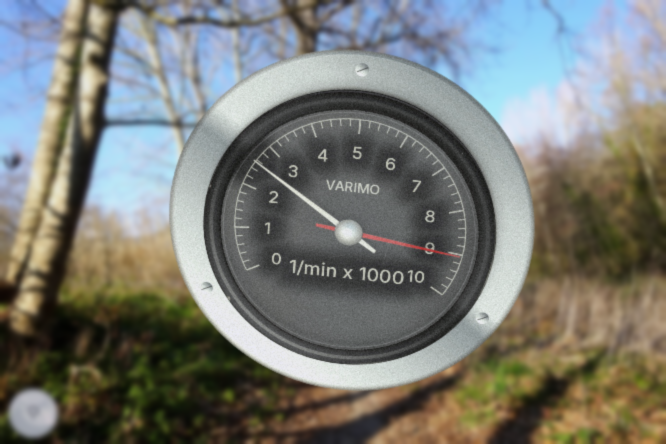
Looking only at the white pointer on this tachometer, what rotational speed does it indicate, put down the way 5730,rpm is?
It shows 2600,rpm
